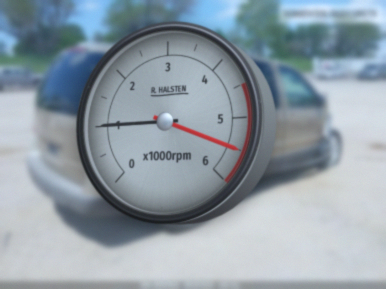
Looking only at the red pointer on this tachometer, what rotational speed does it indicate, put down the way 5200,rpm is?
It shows 5500,rpm
